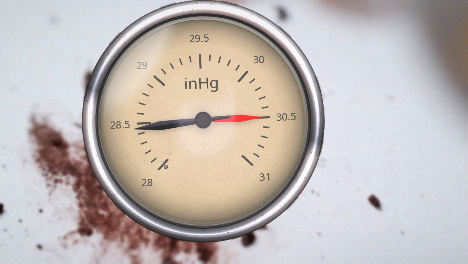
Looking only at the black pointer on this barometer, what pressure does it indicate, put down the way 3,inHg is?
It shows 28.45,inHg
